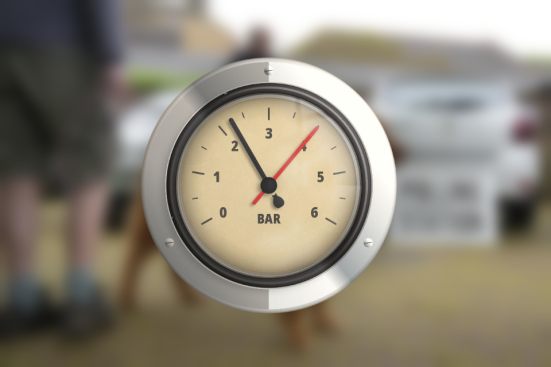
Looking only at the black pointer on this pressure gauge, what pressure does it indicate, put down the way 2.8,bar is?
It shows 2.25,bar
